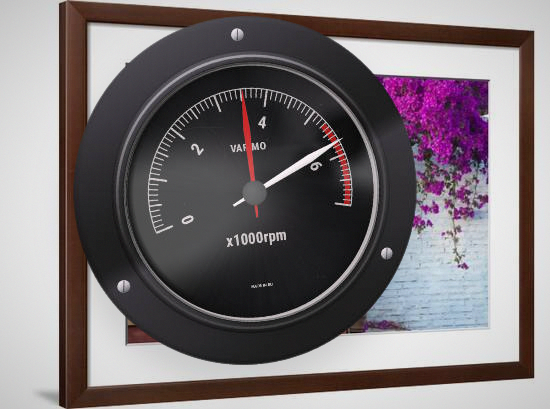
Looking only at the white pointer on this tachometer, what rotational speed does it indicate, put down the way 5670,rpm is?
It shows 5700,rpm
